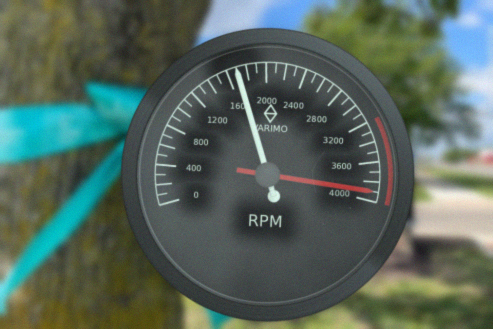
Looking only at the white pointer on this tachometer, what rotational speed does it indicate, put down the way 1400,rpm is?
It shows 1700,rpm
